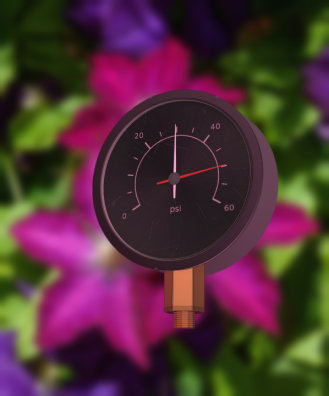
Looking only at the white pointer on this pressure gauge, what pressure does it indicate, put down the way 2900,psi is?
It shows 30,psi
